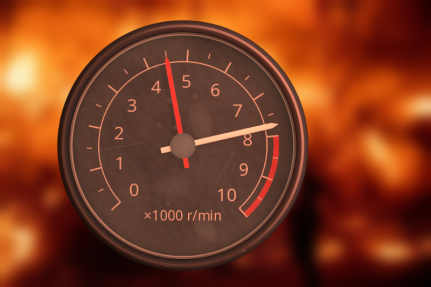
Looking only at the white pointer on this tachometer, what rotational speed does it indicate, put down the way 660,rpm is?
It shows 7750,rpm
